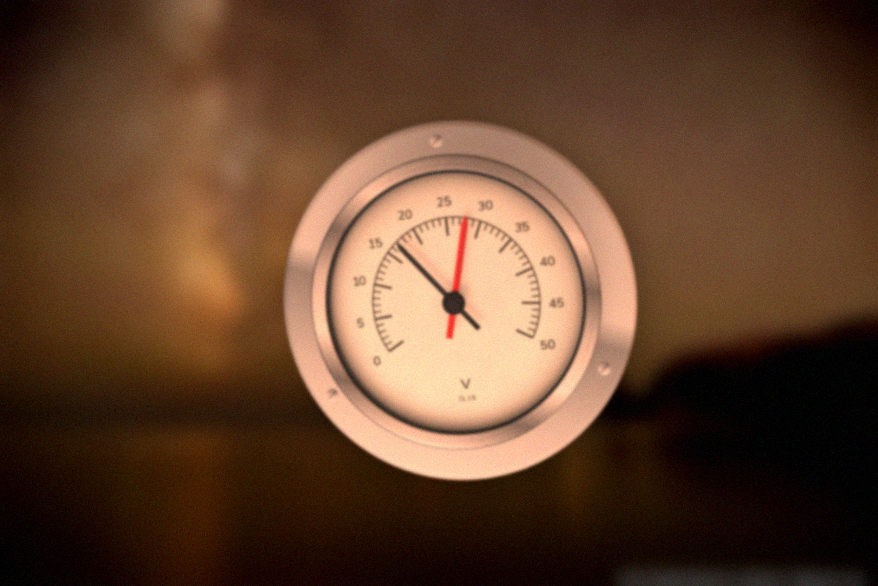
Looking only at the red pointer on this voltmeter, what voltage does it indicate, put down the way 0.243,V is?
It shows 28,V
